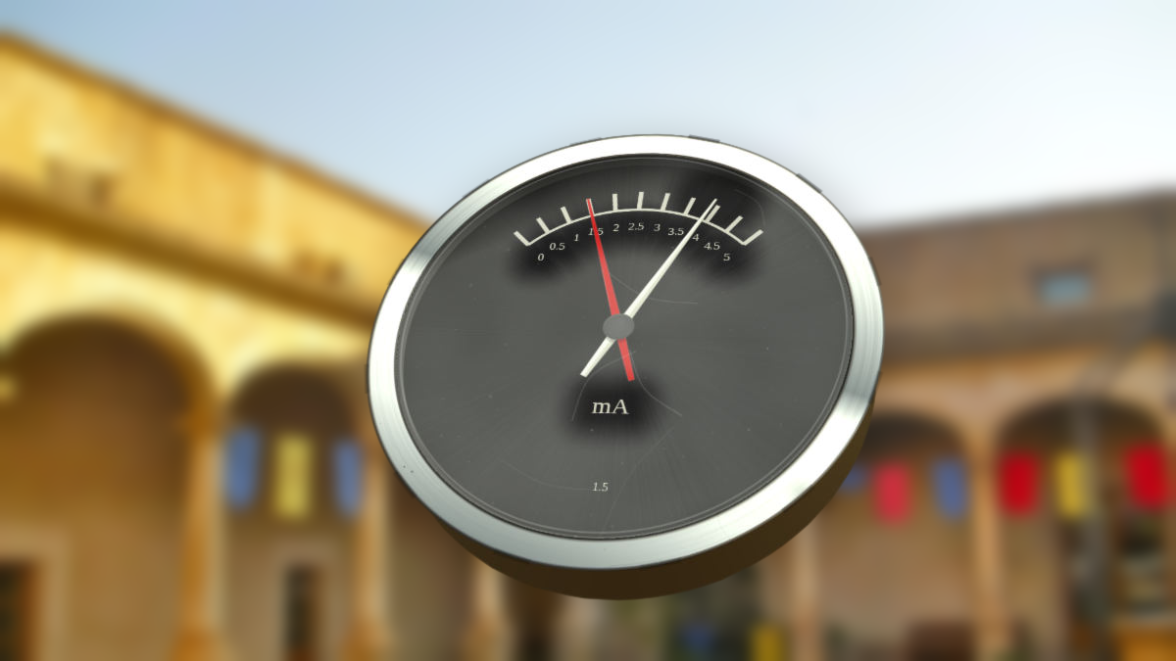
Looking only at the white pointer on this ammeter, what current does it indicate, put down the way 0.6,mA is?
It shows 4,mA
